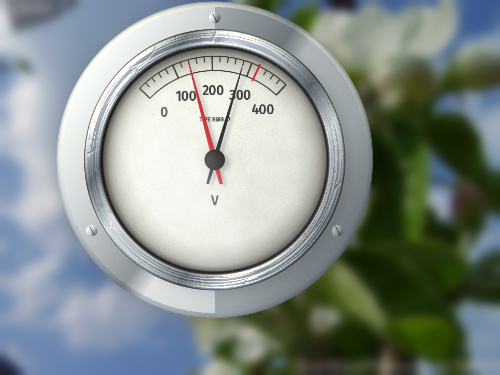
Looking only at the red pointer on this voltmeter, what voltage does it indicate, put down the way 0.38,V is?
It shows 140,V
